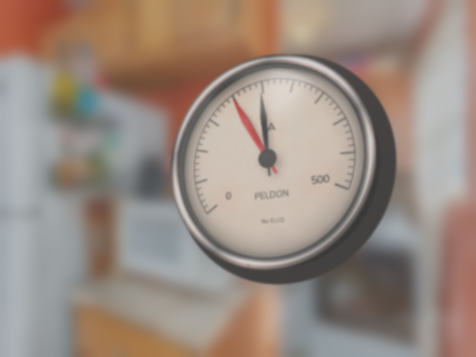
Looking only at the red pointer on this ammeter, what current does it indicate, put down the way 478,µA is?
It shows 200,µA
